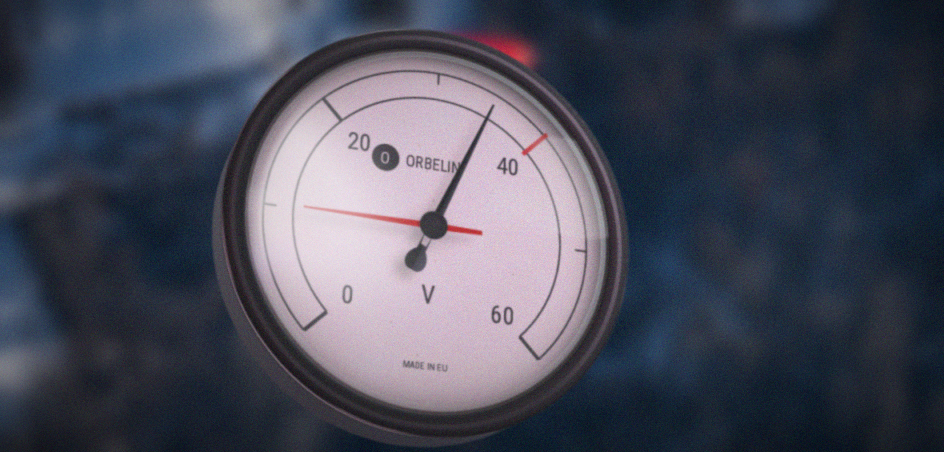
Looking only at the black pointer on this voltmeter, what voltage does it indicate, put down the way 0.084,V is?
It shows 35,V
